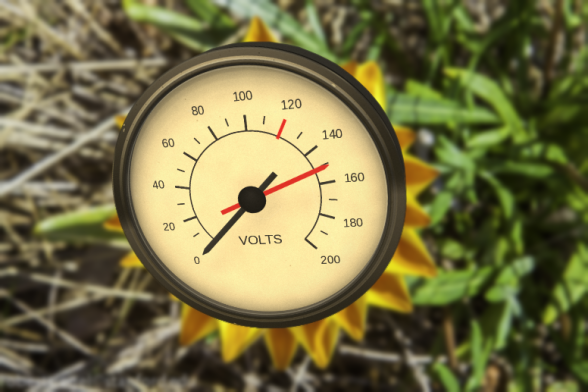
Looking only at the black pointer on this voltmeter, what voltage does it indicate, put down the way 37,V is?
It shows 0,V
